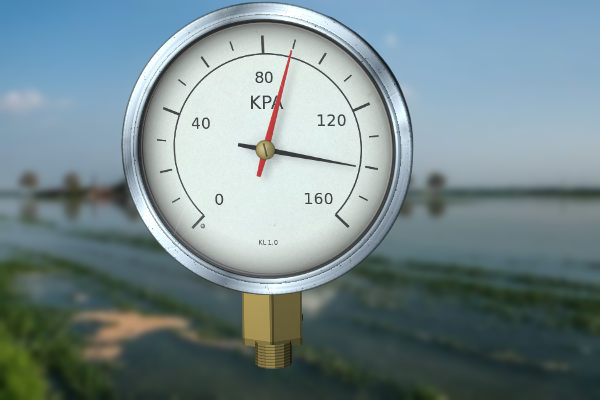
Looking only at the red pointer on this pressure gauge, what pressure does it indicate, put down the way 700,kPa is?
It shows 90,kPa
